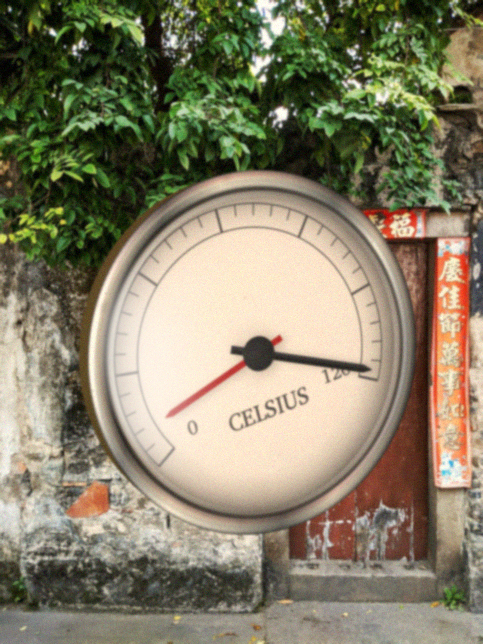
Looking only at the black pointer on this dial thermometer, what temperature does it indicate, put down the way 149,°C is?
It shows 118,°C
